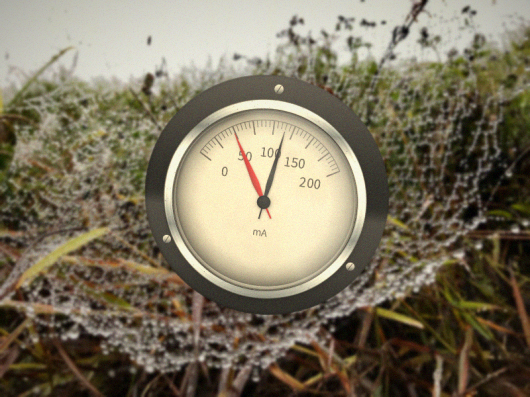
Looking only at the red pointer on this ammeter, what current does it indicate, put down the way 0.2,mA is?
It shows 50,mA
